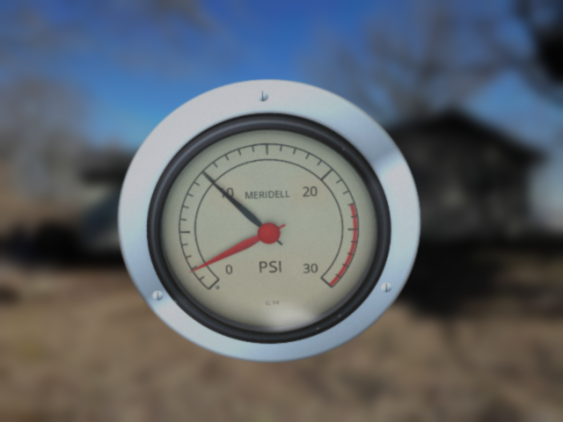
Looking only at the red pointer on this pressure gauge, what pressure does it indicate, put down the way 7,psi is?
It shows 2,psi
